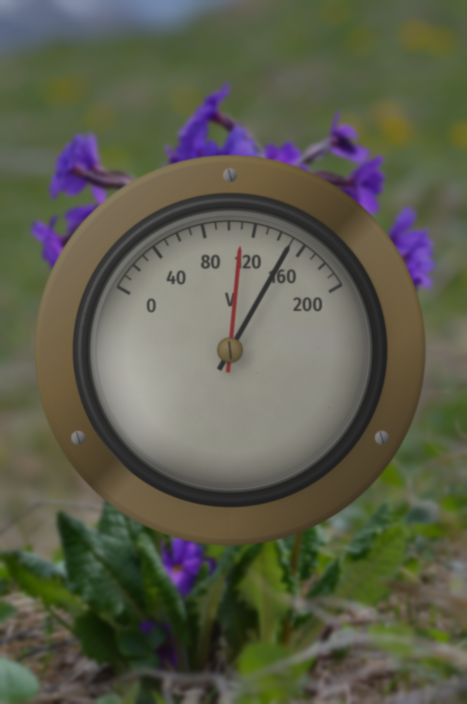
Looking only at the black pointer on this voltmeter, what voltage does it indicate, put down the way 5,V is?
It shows 150,V
